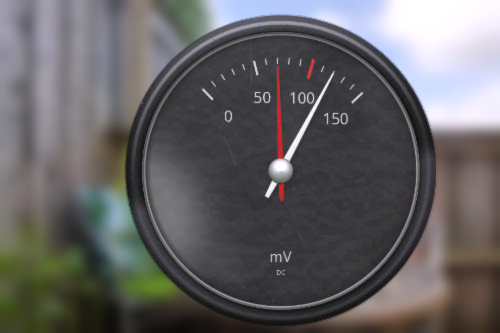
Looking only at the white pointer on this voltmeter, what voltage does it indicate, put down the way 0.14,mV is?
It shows 120,mV
